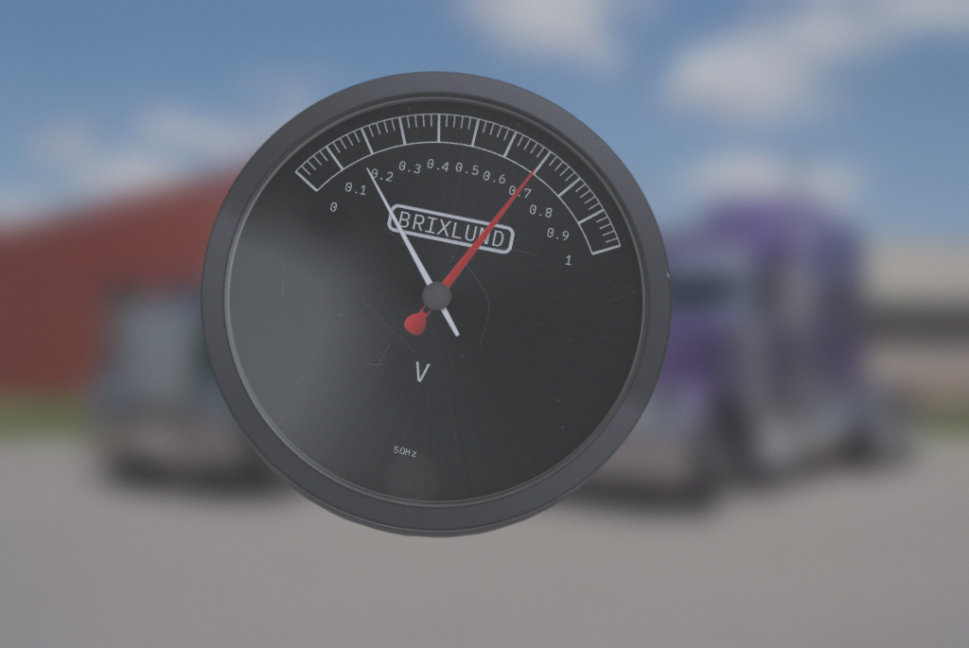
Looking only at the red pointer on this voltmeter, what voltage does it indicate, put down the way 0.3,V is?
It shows 0.7,V
